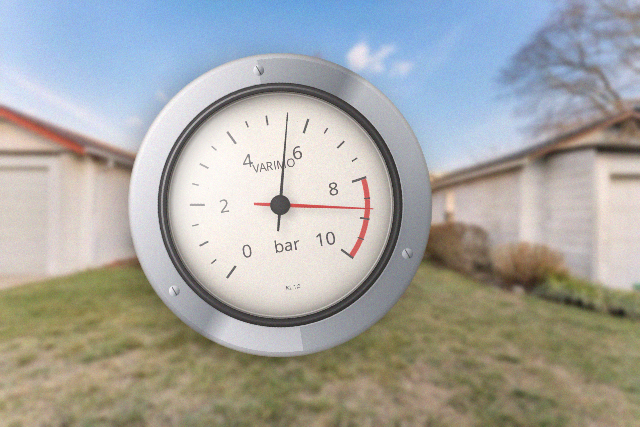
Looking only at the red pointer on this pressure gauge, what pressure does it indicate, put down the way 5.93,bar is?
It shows 8.75,bar
